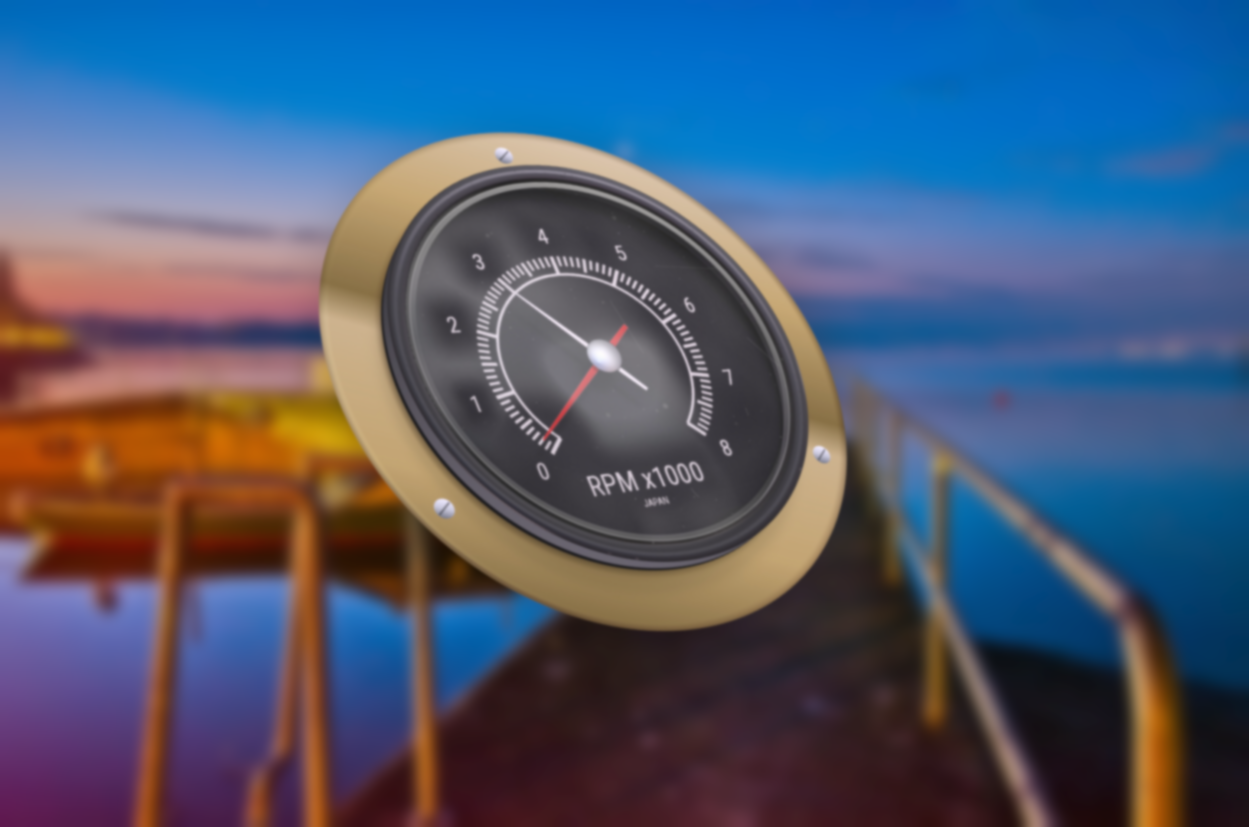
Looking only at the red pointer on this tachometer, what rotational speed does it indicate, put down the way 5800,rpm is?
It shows 200,rpm
